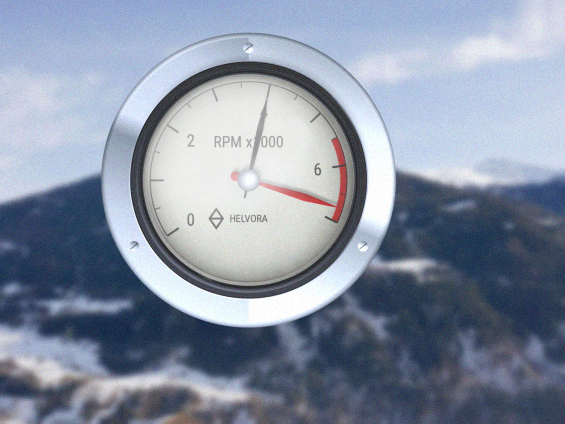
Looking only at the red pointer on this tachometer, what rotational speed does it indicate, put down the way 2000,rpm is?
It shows 6750,rpm
